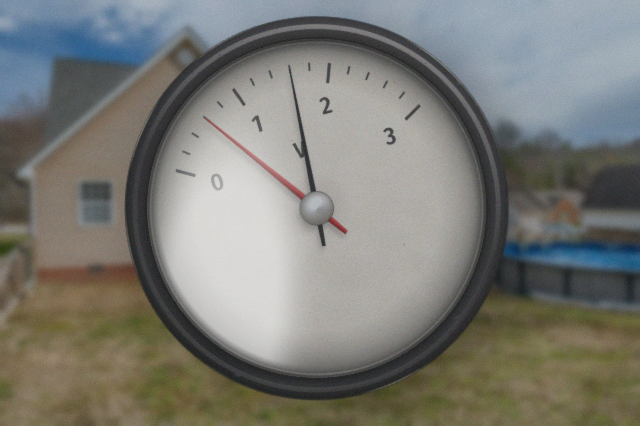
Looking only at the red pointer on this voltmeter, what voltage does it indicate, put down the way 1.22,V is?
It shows 0.6,V
